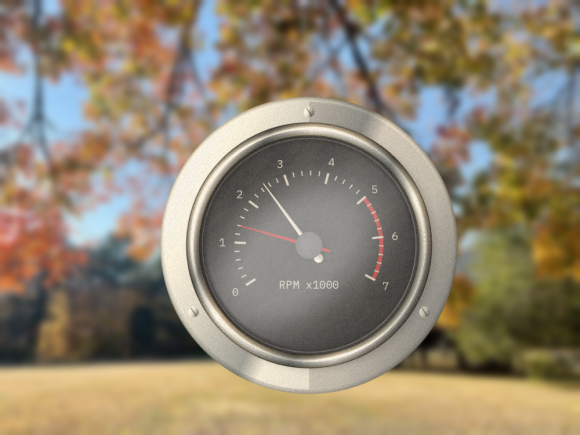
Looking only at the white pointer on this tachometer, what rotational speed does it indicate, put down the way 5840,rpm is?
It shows 2500,rpm
